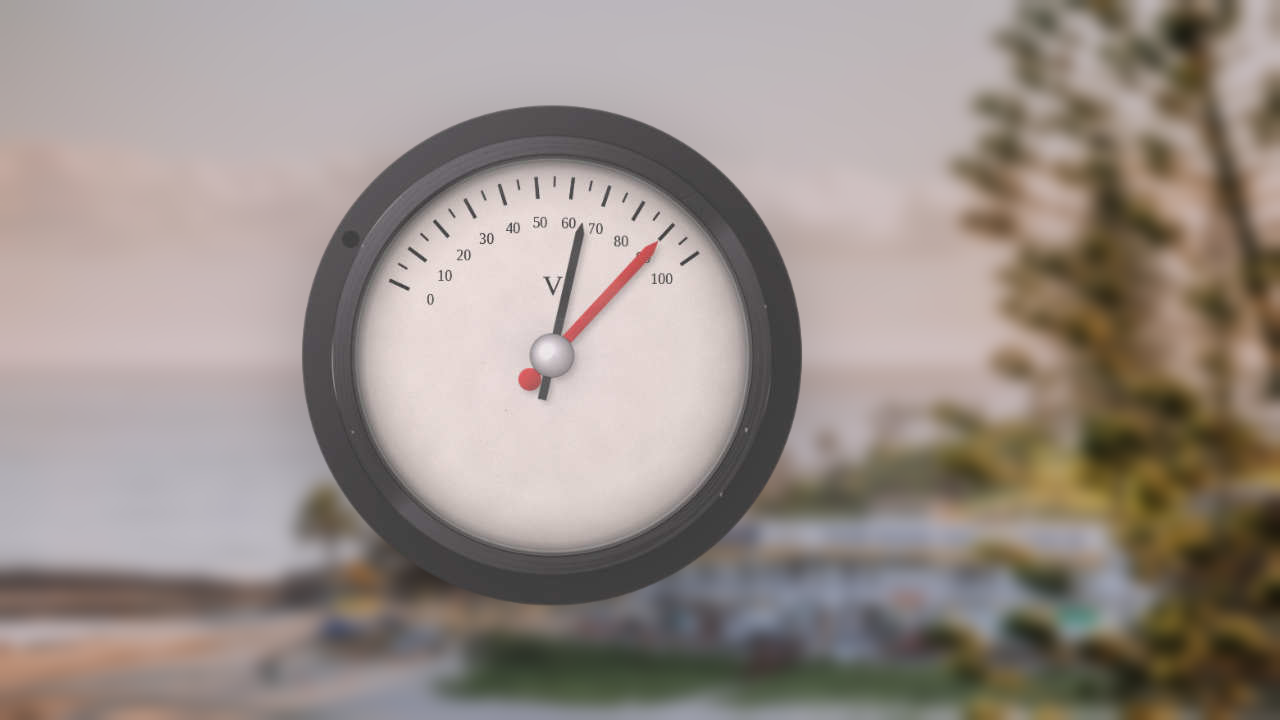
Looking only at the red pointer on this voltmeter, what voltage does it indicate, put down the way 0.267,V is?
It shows 90,V
